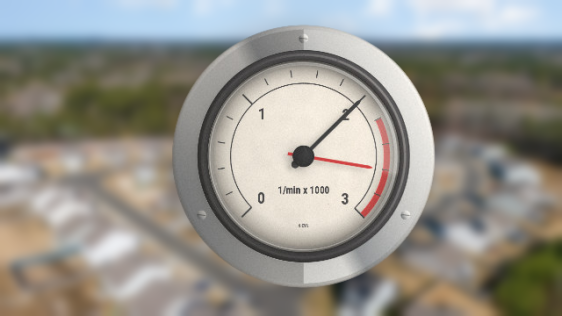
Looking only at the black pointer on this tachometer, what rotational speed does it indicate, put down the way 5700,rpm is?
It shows 2000,rpm
